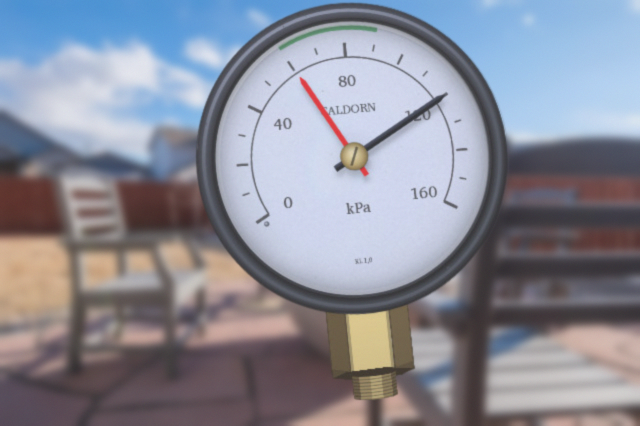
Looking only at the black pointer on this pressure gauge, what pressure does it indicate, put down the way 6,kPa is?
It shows 120,kPa
